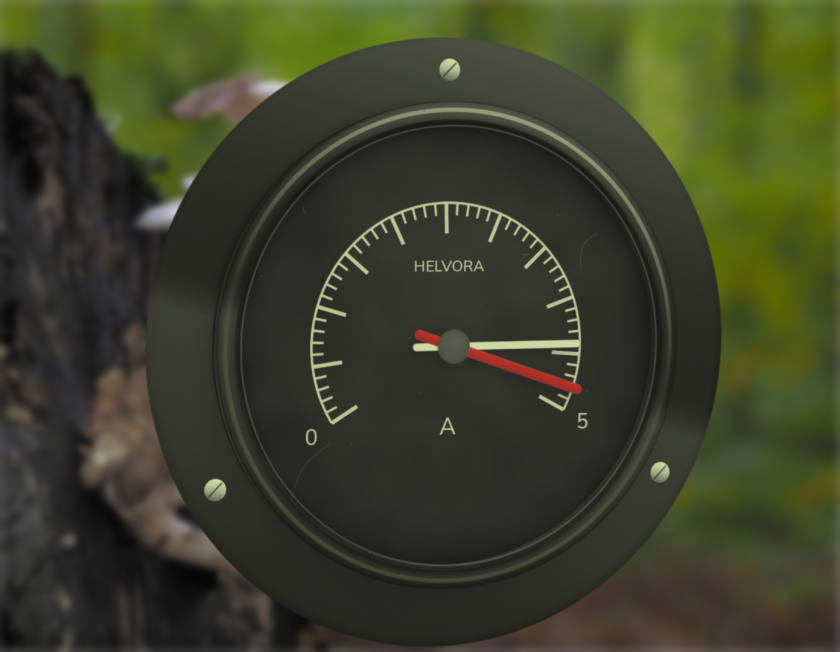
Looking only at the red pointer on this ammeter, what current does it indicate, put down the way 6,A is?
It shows 4.8,A
